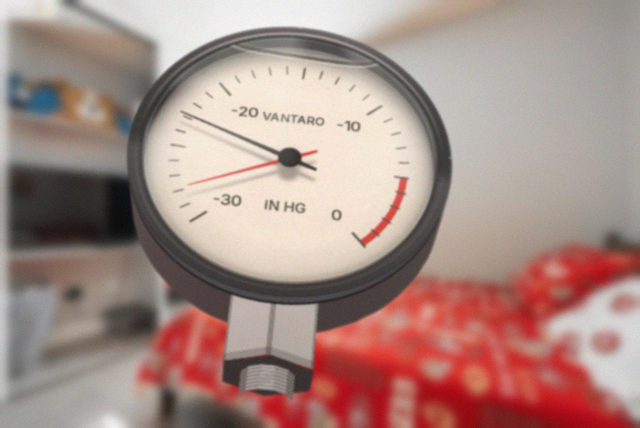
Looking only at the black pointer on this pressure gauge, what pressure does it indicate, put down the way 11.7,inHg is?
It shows -23,inHg
